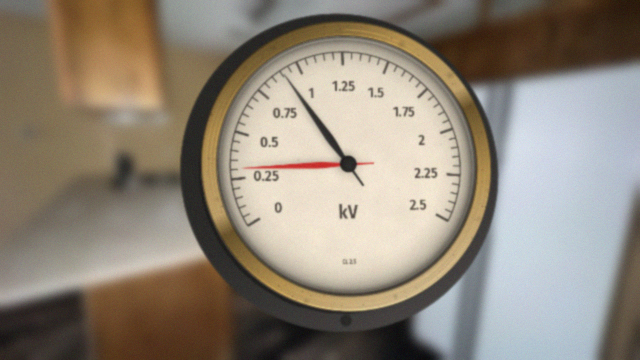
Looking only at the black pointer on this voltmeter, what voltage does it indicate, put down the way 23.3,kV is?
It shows 0.9,kV
